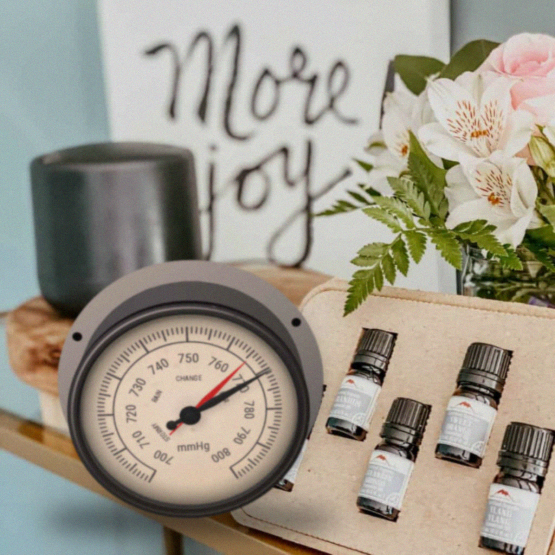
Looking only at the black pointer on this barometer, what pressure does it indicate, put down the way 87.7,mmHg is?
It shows 770,mmHg
